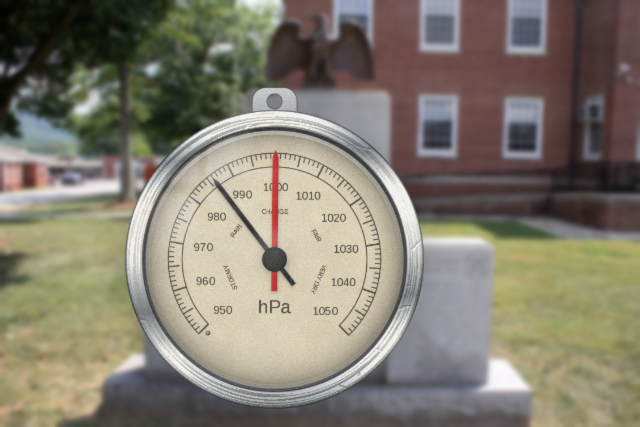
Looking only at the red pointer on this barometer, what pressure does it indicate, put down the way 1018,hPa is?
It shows 1000,hPa
